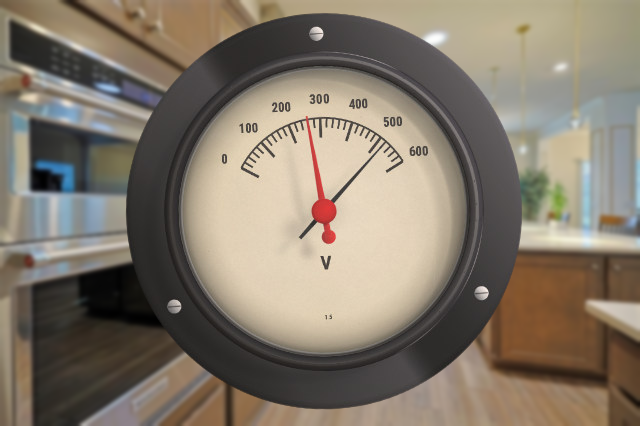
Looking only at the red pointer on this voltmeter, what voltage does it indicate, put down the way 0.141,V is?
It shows 260,V
